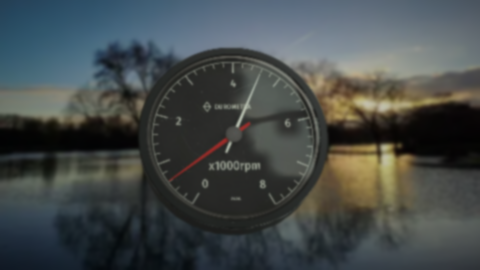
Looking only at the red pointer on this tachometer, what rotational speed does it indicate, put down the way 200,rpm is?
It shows 600,rpm
